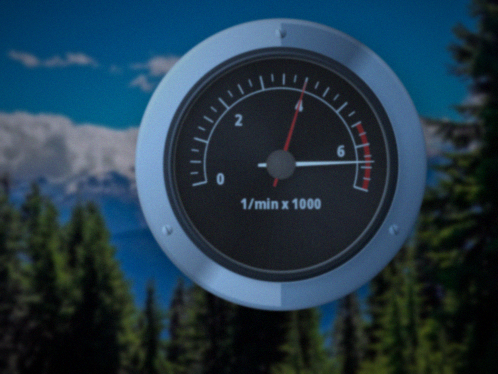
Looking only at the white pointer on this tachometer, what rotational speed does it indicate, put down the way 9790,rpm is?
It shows 6375,rpm
